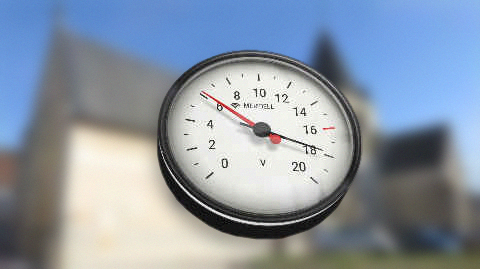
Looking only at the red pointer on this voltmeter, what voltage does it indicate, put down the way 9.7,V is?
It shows 6,V
